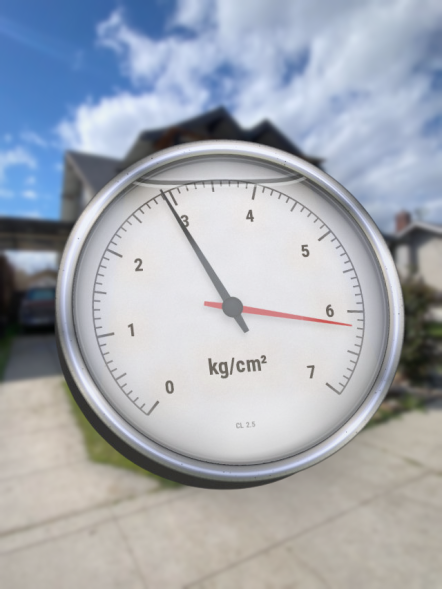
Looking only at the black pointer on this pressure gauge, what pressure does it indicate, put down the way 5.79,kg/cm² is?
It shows 2.9,kg/cm²
